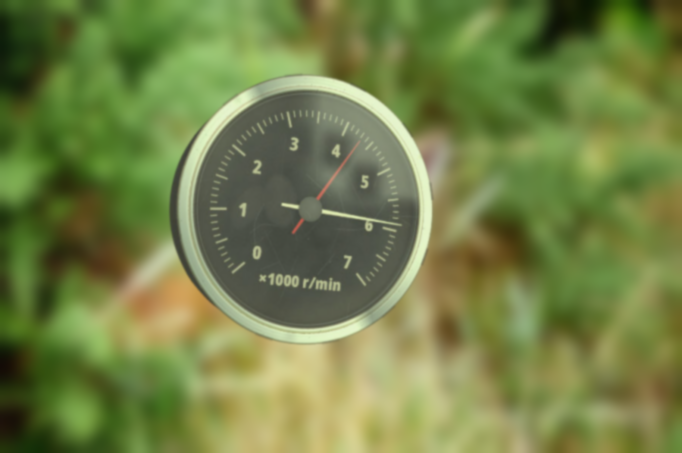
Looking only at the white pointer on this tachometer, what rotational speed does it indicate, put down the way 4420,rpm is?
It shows 5900,rpm
